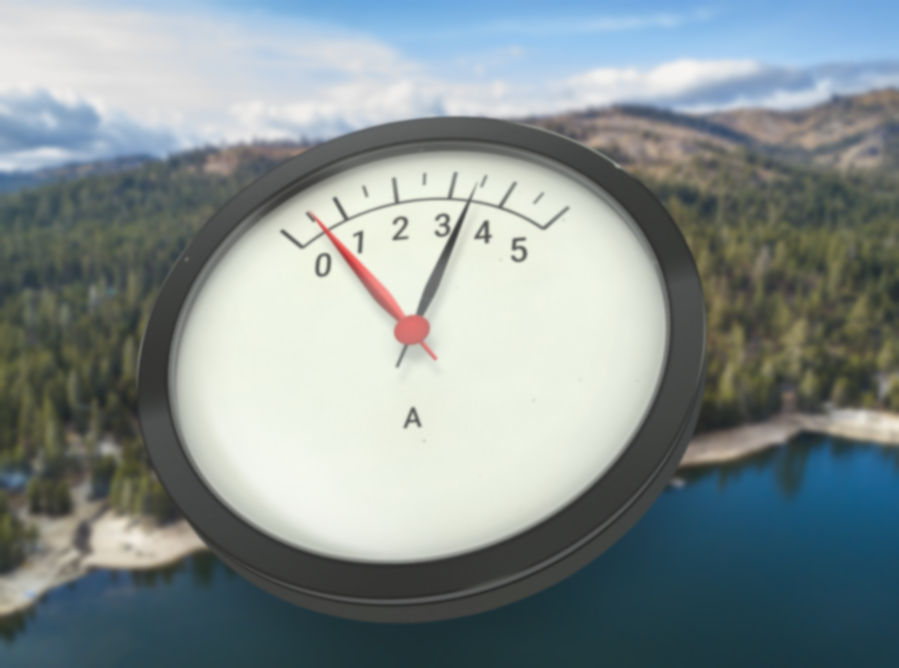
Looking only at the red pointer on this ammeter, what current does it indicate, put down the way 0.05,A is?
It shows 0.5,A
